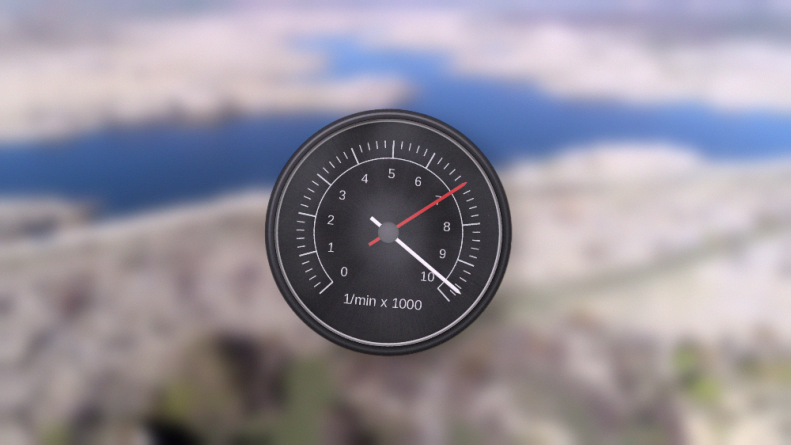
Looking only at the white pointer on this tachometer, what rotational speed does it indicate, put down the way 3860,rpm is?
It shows 9700,rpm
